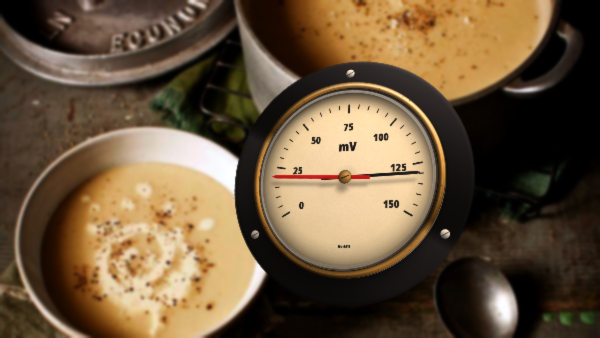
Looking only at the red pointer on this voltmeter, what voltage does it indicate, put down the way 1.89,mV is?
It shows 20,mV
